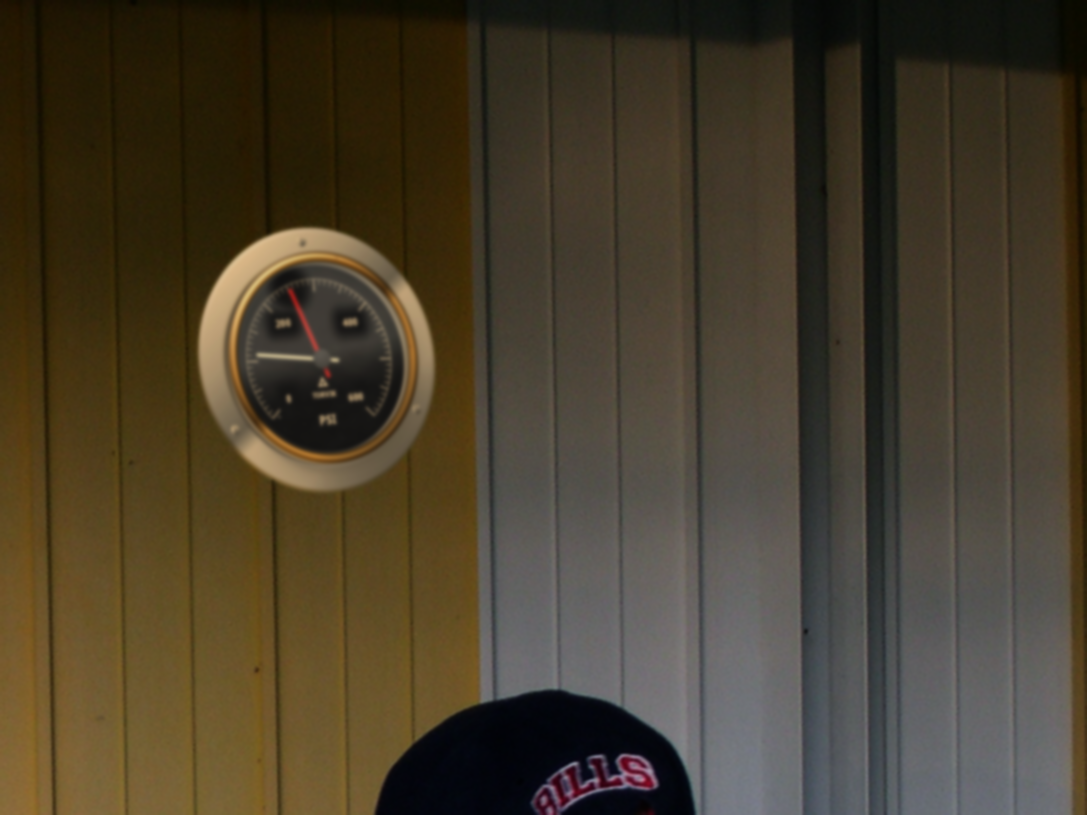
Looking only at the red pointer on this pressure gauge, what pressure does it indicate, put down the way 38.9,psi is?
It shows 250,psi
